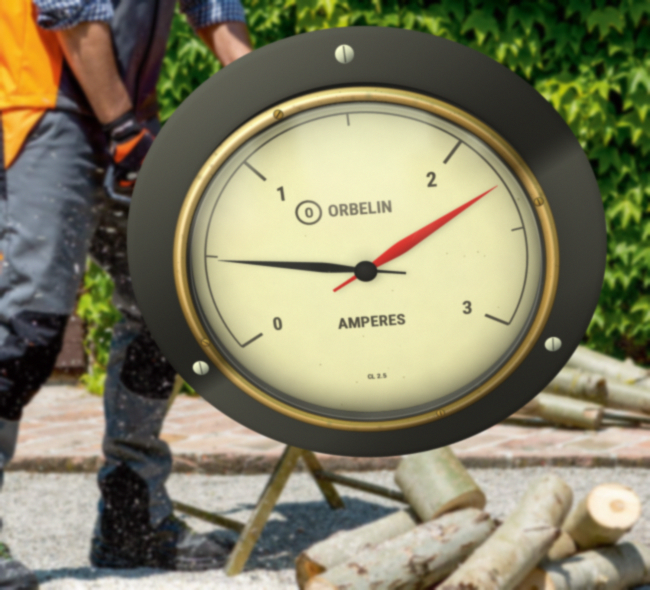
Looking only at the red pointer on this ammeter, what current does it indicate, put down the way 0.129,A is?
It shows 2.25,A
